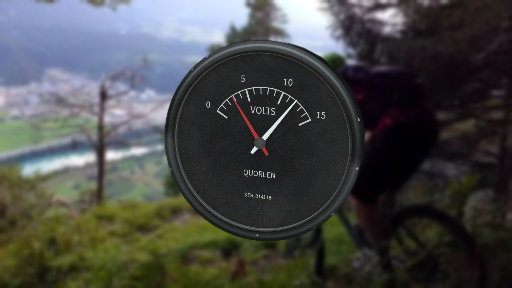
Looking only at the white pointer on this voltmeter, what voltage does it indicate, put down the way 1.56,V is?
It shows 12,V
